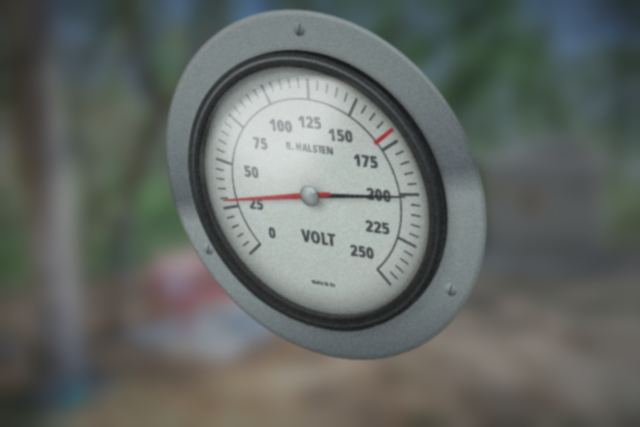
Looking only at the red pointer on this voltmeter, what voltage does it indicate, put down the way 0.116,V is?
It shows 30,V
